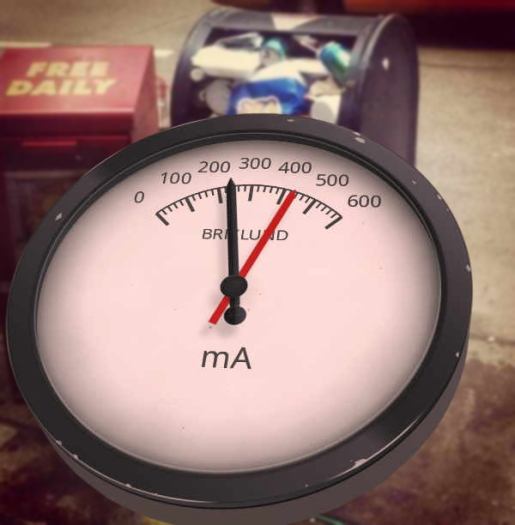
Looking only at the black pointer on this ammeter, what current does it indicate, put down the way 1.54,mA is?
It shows 240,mA
